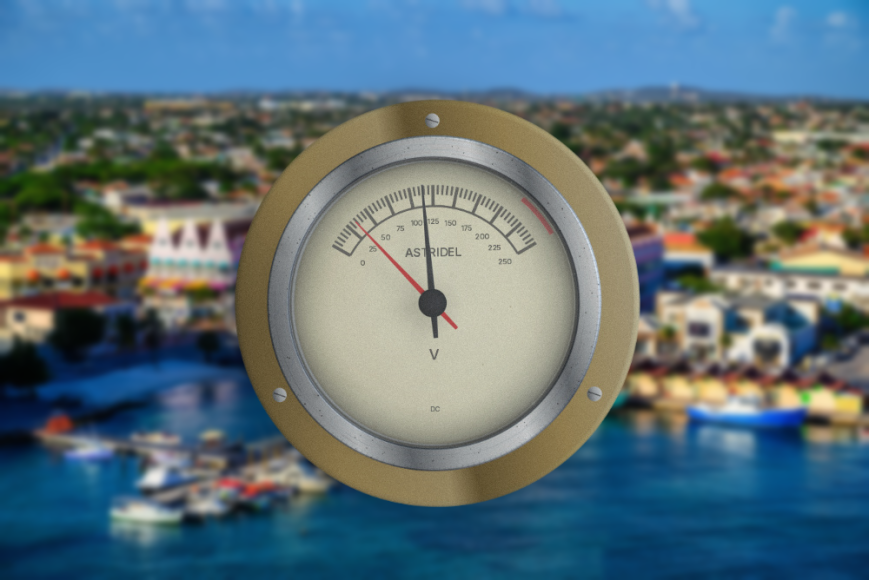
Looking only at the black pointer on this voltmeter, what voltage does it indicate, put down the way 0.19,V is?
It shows 115,V
